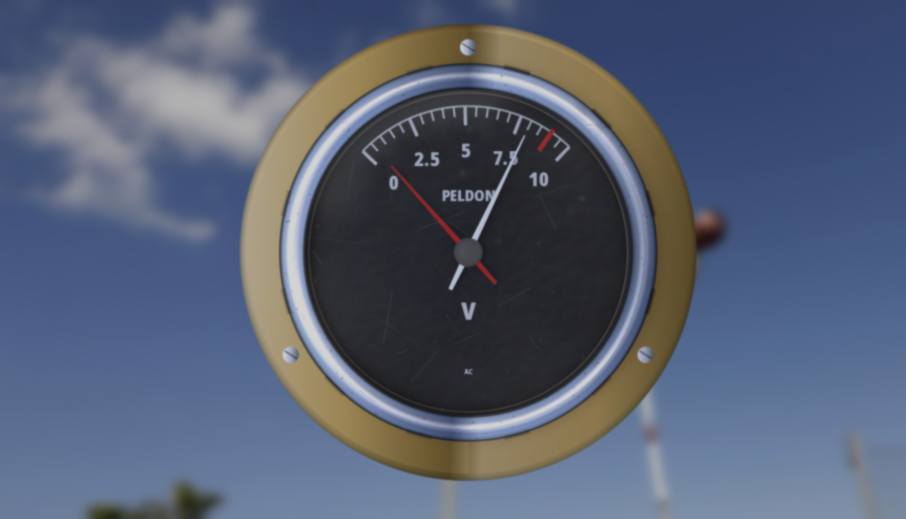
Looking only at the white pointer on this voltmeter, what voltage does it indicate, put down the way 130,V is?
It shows 8,V
